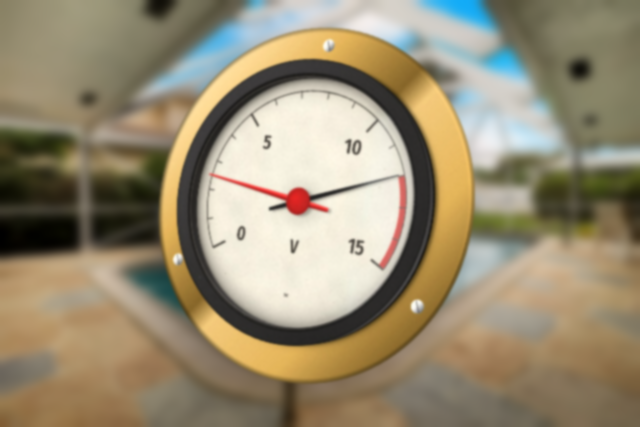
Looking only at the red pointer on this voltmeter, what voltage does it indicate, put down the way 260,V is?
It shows 2.5,V
